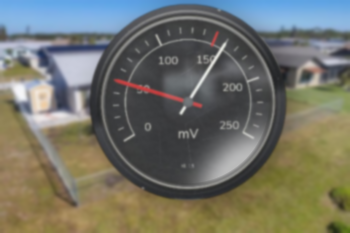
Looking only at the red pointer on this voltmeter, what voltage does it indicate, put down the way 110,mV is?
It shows 50,mV
